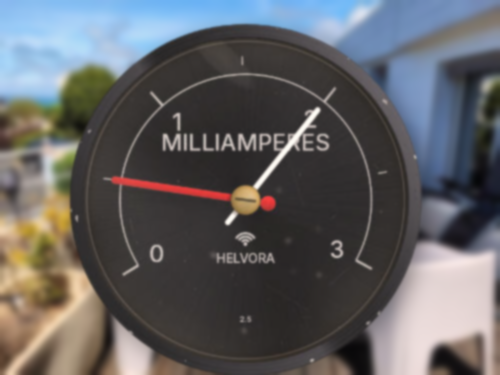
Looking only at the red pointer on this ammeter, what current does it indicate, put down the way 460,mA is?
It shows 0.5,mA
